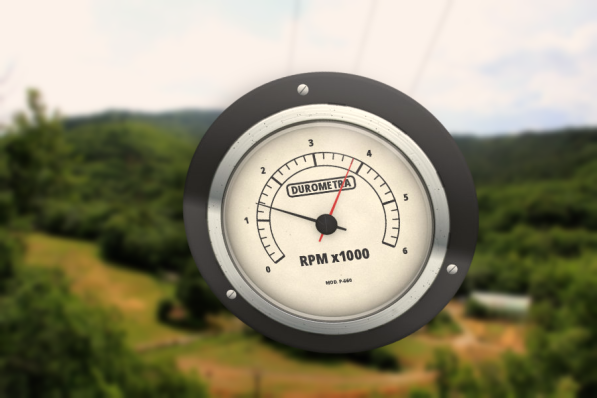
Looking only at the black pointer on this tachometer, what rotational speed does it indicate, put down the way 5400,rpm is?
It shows 1400,rpm
